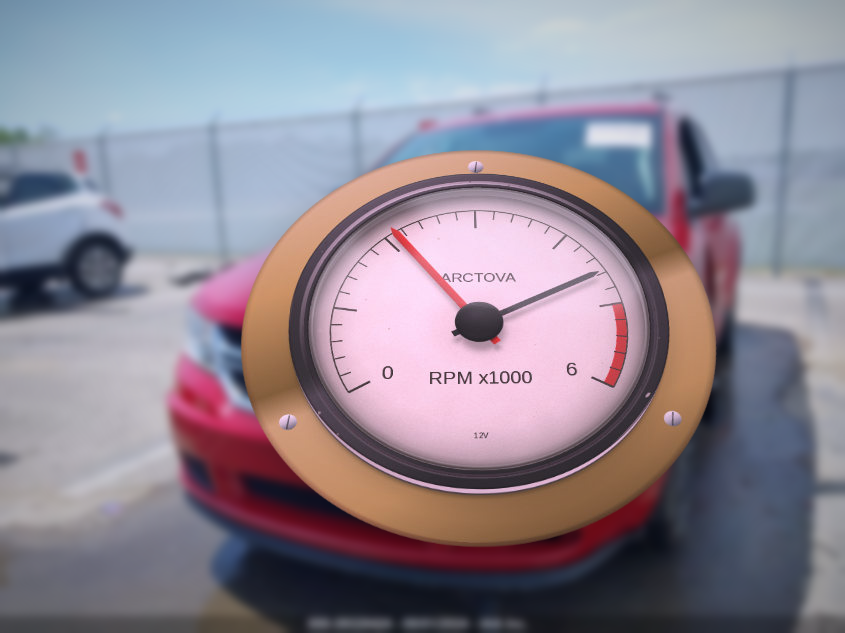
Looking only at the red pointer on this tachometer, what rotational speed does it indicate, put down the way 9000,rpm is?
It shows 2100,rpm
